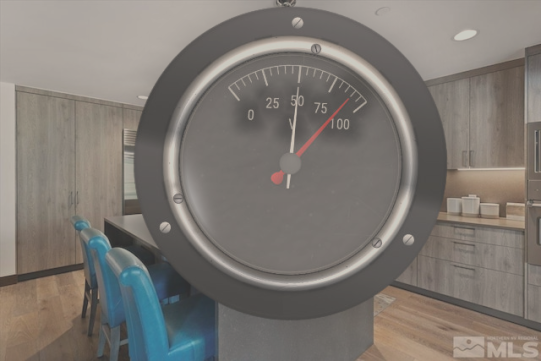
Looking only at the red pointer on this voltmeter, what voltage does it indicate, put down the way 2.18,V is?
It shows 90,V
